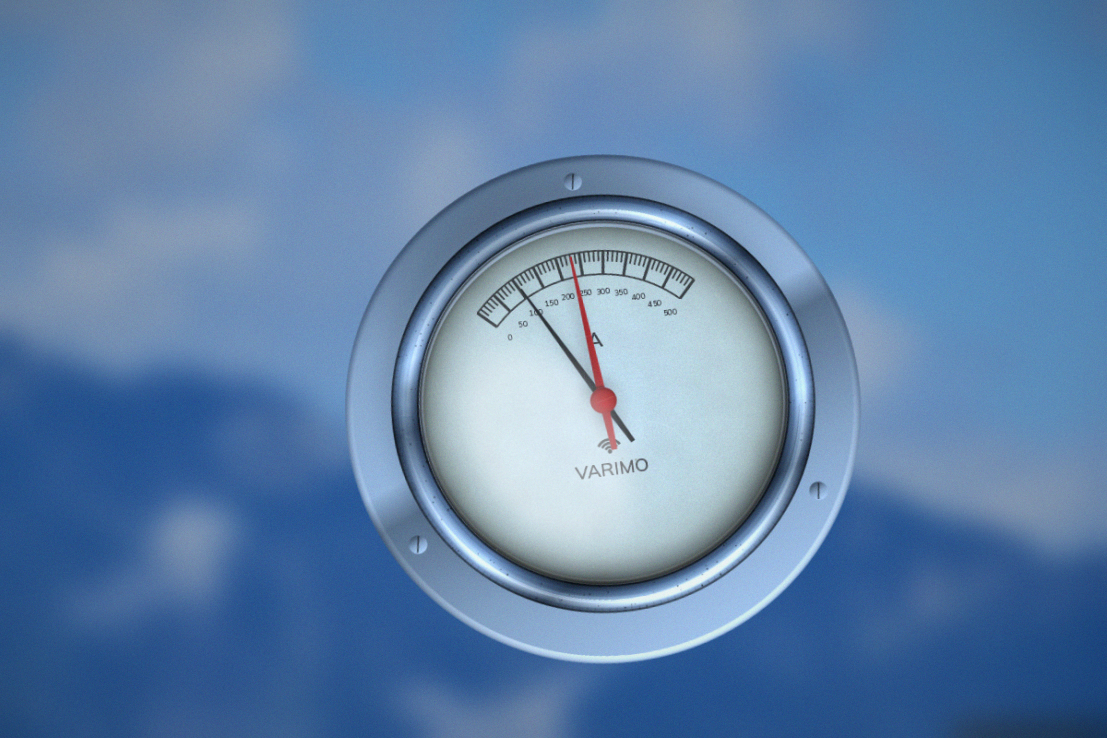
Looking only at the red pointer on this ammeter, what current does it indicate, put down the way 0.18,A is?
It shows 230,A
